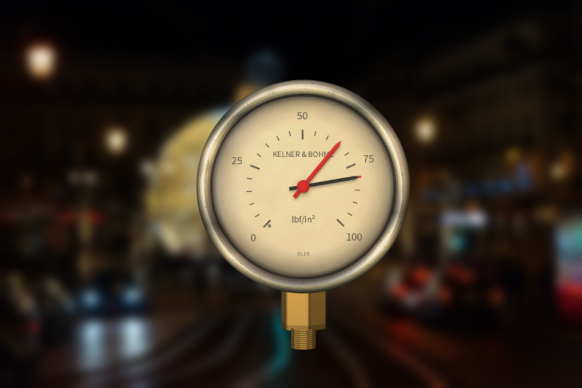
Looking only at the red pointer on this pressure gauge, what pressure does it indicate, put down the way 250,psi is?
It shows 65,psi
